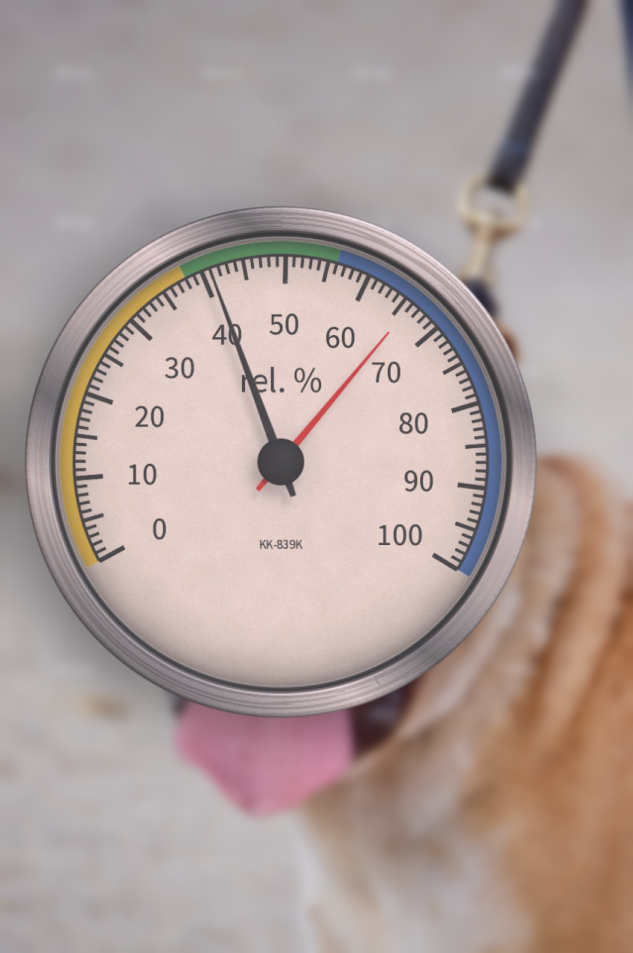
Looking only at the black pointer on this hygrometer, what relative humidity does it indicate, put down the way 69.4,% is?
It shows 41,%
